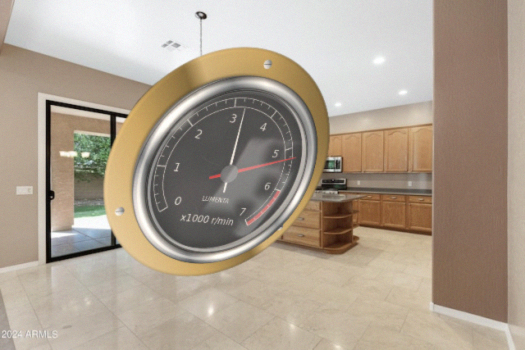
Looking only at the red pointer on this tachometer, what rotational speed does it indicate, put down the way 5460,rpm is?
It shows 5200,rpm
